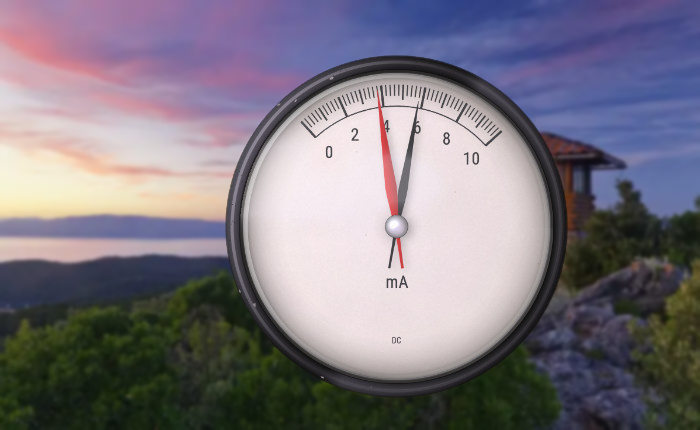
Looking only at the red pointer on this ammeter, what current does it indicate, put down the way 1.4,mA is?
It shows 3.8,mA
